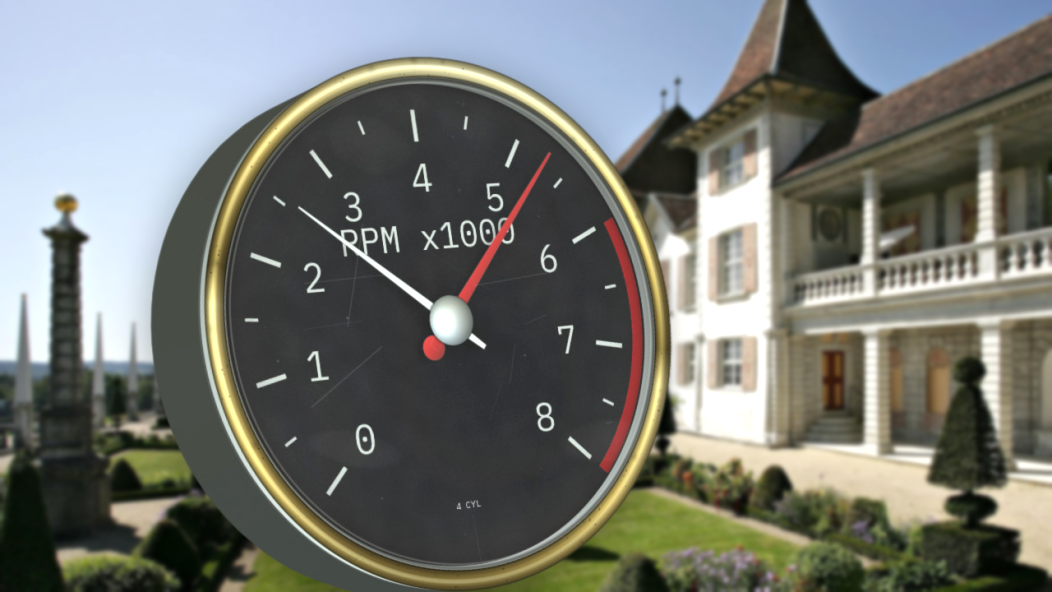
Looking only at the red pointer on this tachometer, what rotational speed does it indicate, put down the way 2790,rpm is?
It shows 5250,rpm
